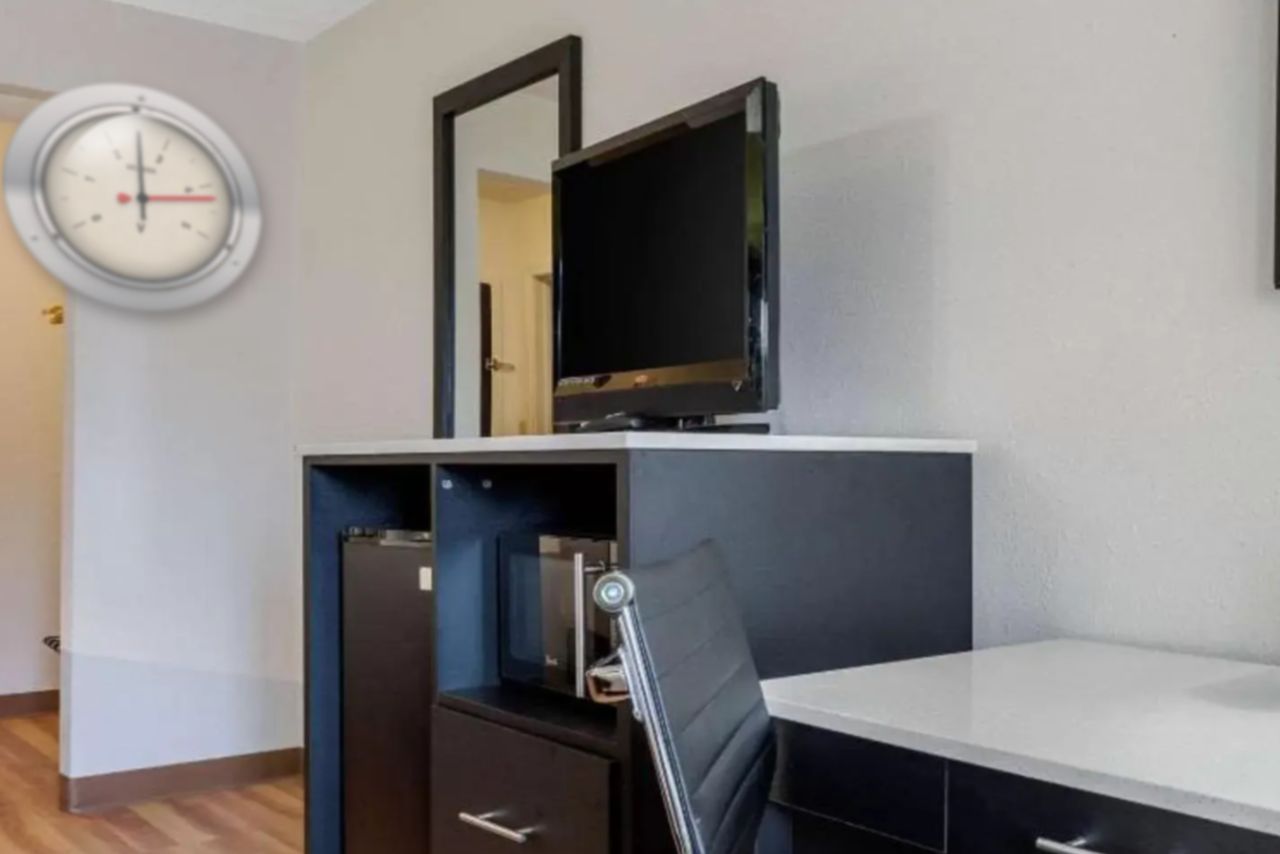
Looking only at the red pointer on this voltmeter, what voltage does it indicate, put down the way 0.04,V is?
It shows 4.25,V
